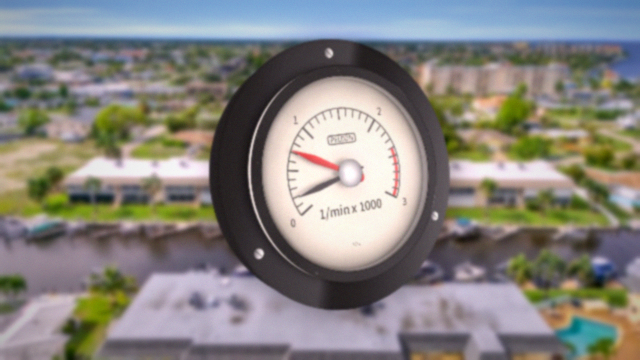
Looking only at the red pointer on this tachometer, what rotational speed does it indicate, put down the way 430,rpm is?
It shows 700,rpm
